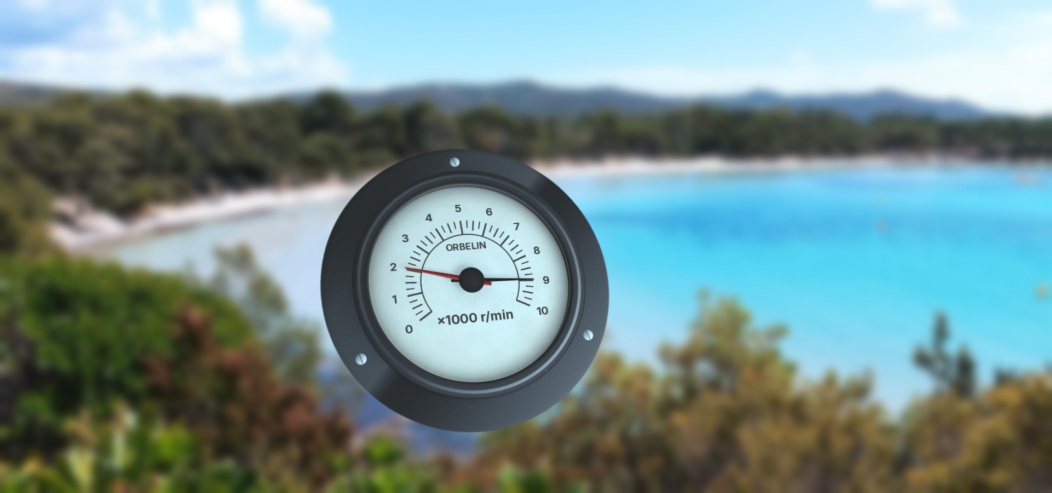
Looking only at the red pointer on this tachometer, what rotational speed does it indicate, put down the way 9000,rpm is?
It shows 2000,rpm
